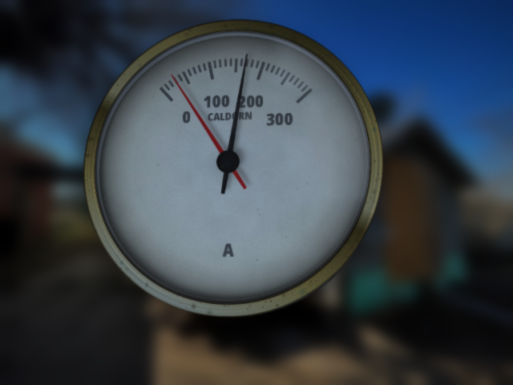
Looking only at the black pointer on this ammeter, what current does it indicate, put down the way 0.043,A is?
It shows 170,A
